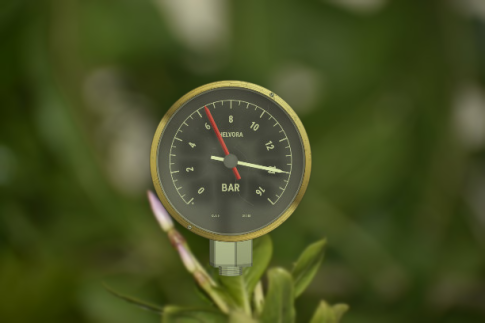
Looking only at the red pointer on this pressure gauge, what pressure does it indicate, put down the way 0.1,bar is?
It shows 6.5,bar
